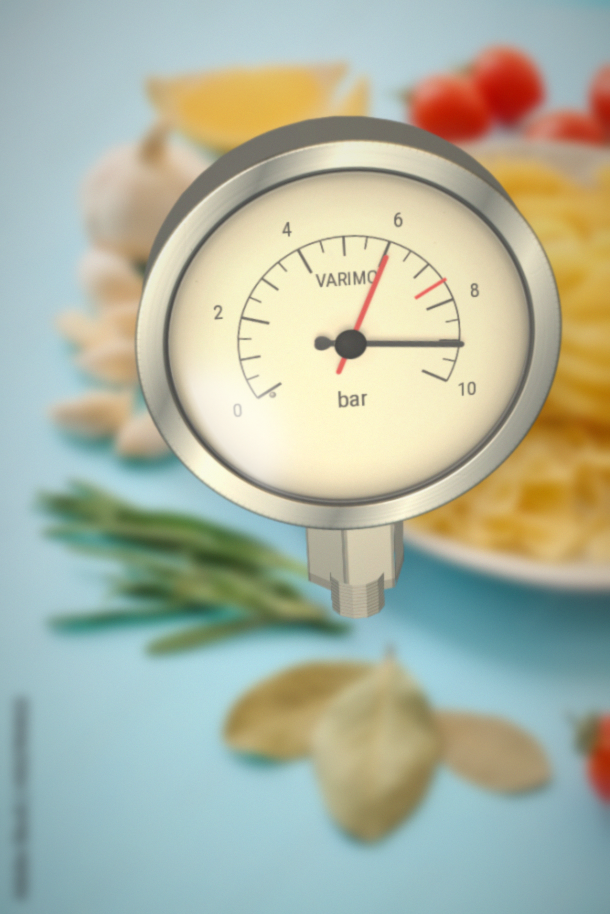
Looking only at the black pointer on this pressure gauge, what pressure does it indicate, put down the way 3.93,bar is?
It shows 9,bar
